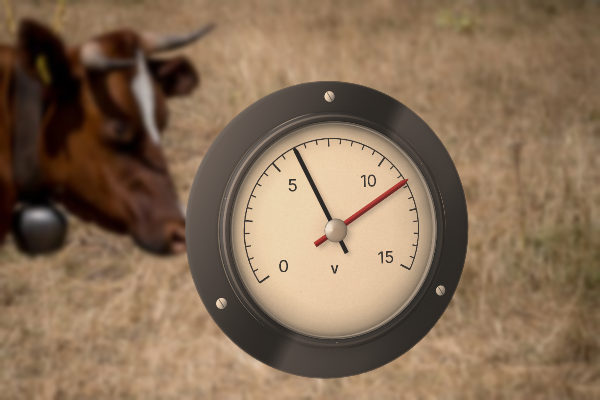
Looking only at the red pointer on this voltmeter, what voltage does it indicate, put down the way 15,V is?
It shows 11.25,V
